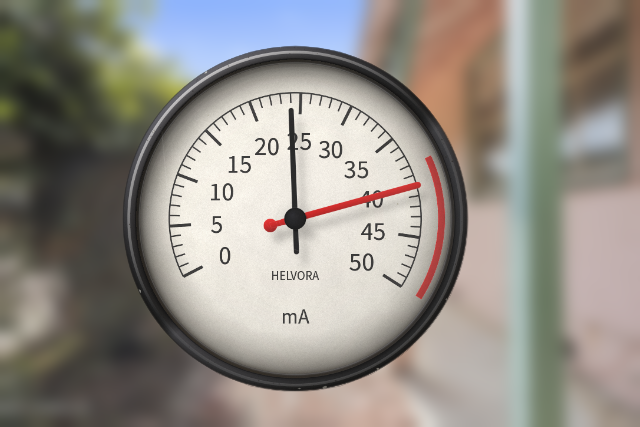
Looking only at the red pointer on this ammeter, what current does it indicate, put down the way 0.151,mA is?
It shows 40,mA
